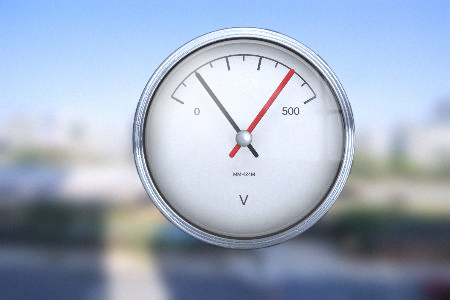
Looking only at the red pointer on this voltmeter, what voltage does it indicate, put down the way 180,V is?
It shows 400,V
